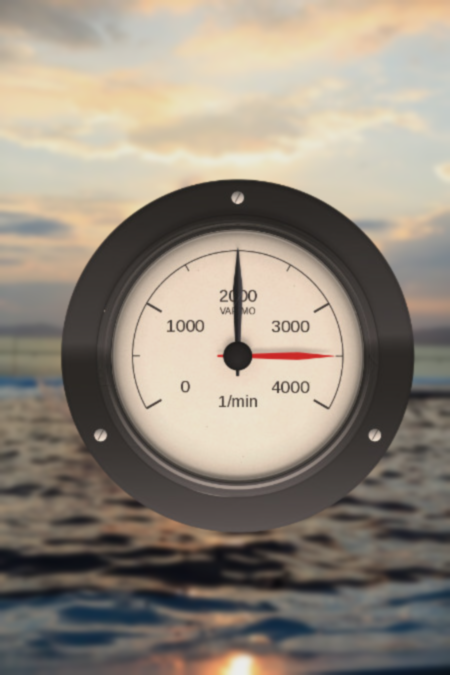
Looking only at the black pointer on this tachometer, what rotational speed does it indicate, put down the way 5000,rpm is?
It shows 2000,rpm
